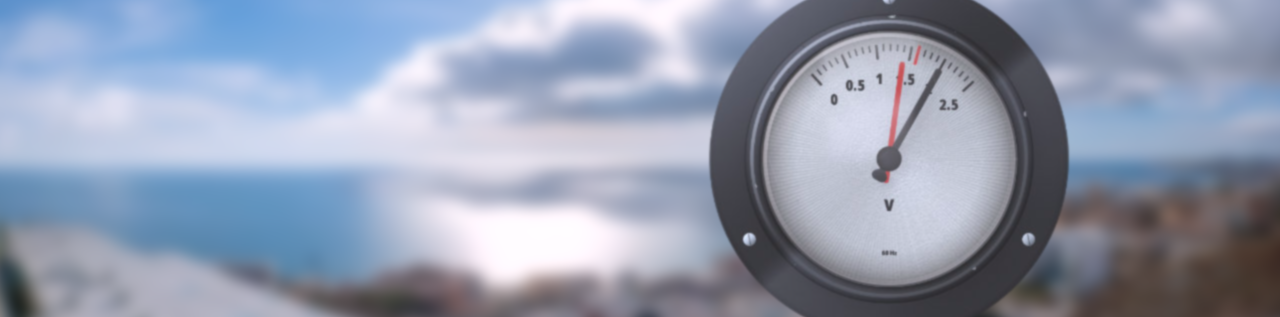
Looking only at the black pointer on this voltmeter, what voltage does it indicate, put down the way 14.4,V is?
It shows 2,V
